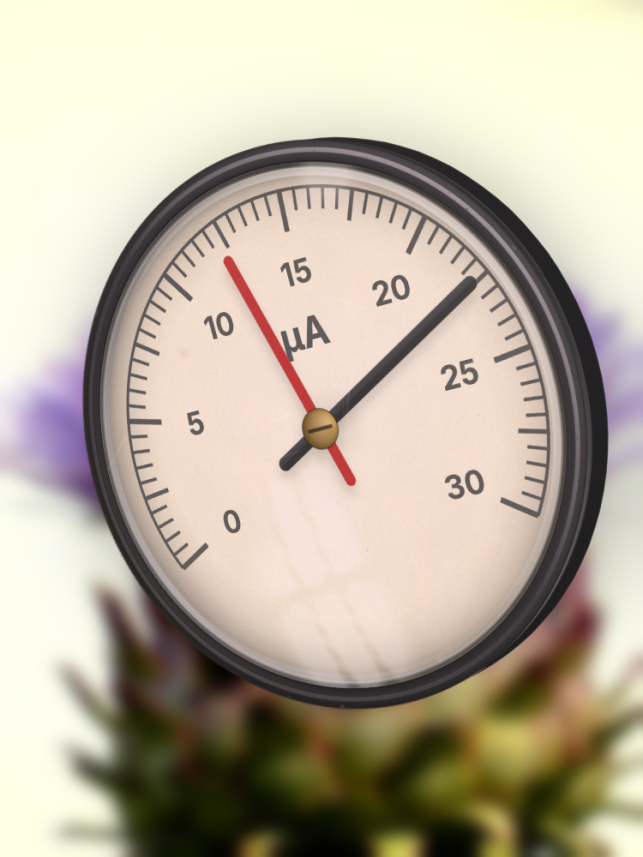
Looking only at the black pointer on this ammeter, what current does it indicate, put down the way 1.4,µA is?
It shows 22.5,µA
